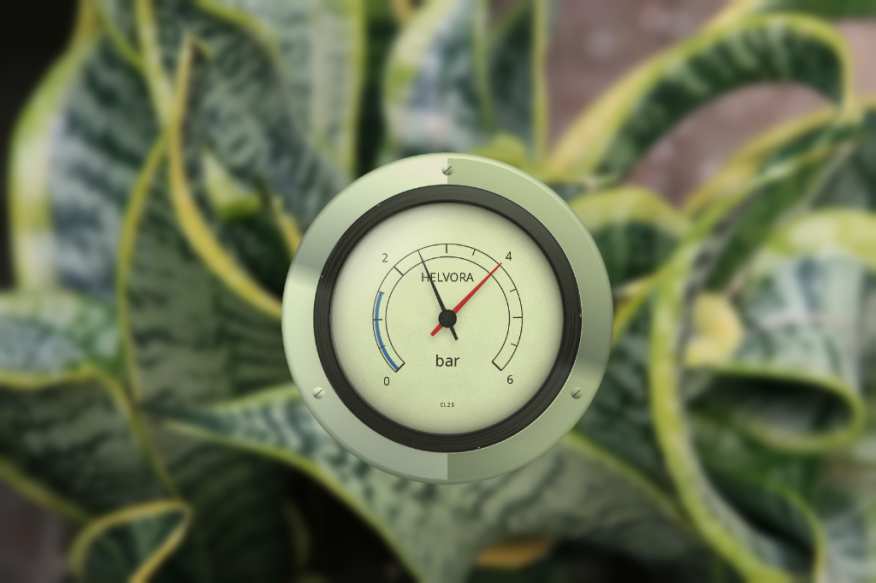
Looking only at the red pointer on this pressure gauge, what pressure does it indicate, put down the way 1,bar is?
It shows 4,bar
